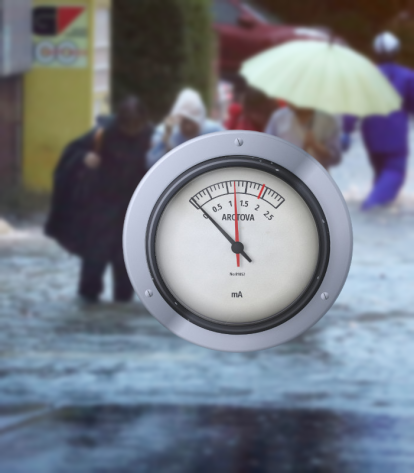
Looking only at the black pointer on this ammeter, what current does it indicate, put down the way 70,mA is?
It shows 0.1,mA
